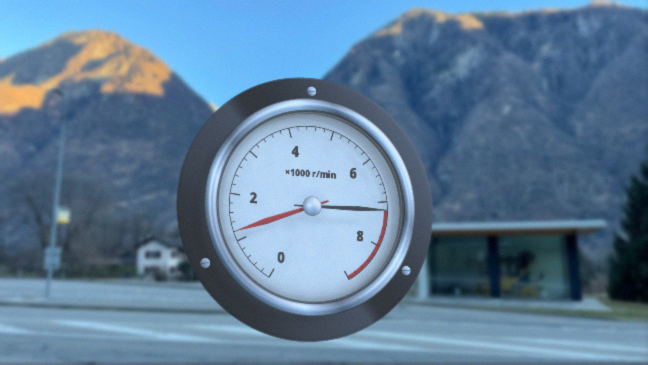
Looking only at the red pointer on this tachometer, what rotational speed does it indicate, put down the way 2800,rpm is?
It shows 1200,rpm
